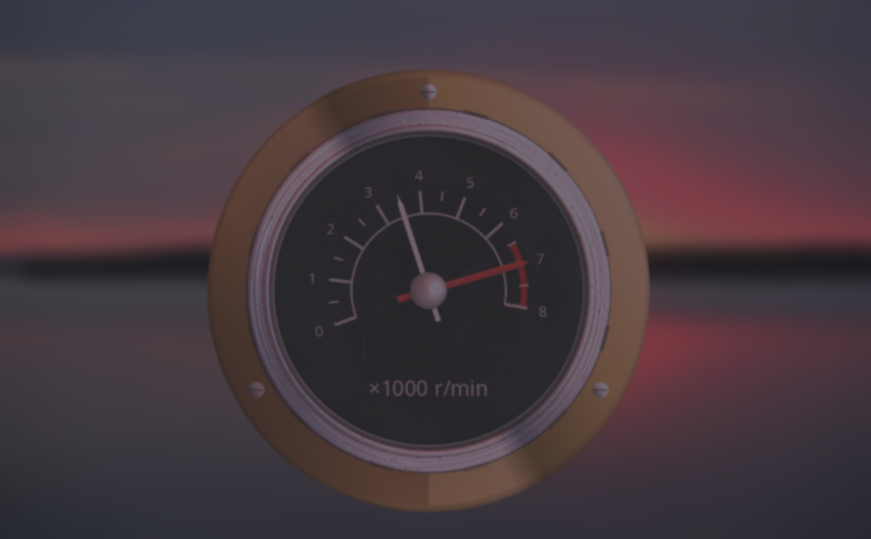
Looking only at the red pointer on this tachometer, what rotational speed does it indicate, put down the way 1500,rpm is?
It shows 7000,rpm
